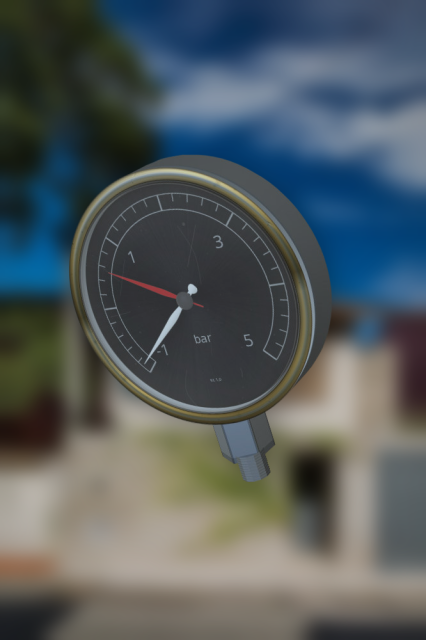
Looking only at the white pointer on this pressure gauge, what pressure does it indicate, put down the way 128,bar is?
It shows -0.9,bar
